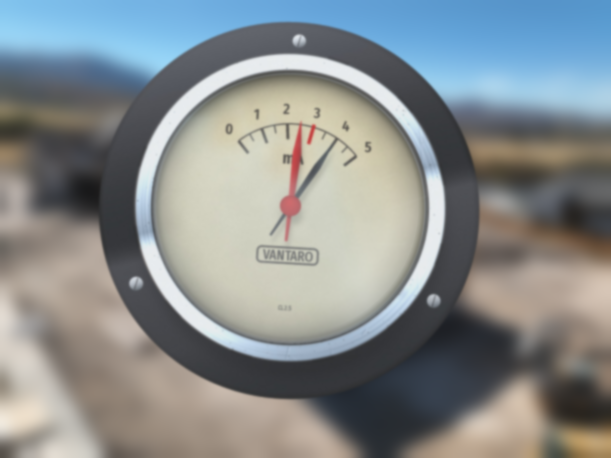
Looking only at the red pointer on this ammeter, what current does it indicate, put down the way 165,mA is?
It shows 2.5,mA
